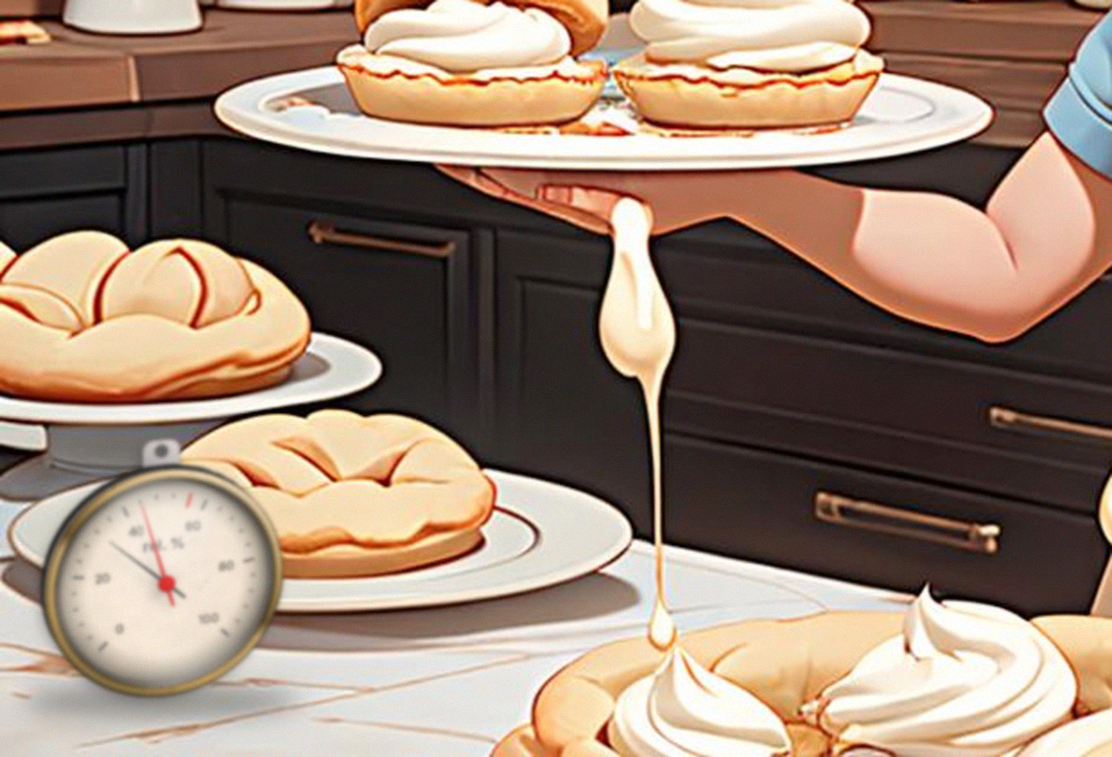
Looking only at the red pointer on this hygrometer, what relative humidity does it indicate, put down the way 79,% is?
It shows 44,%
